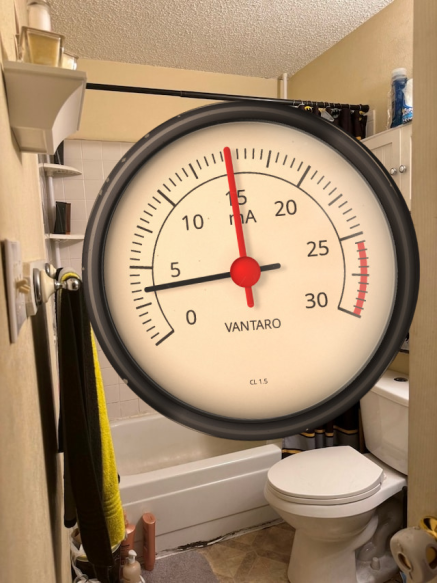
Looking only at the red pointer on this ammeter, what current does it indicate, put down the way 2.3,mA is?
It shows 15,mA
